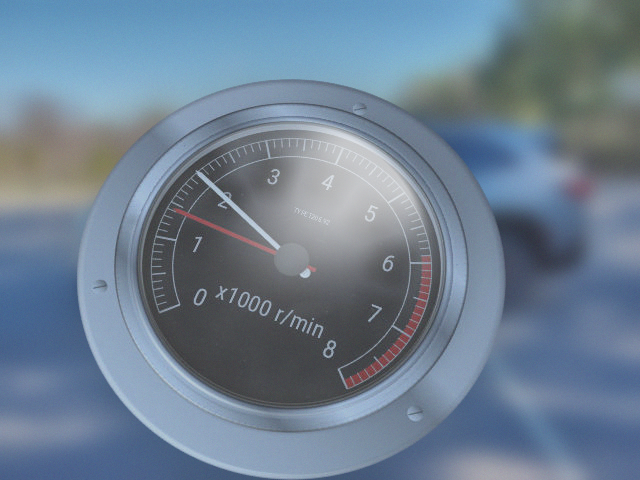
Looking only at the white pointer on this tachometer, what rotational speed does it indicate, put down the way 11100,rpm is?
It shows 2000,rpm
